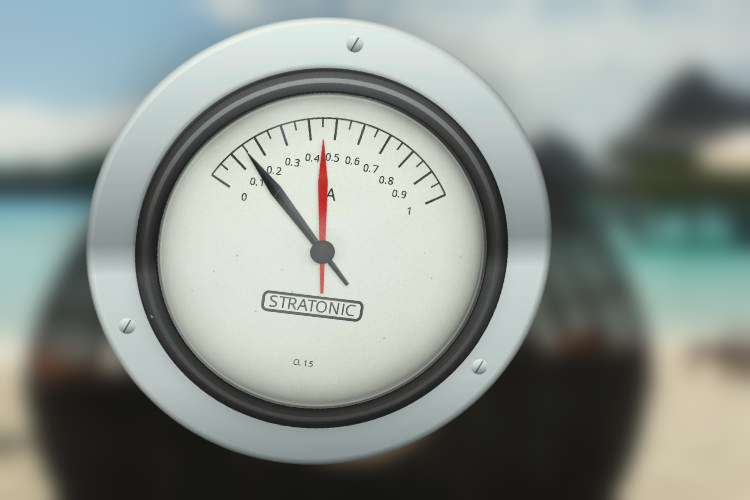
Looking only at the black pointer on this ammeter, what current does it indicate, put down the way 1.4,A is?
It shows 0.15,A
